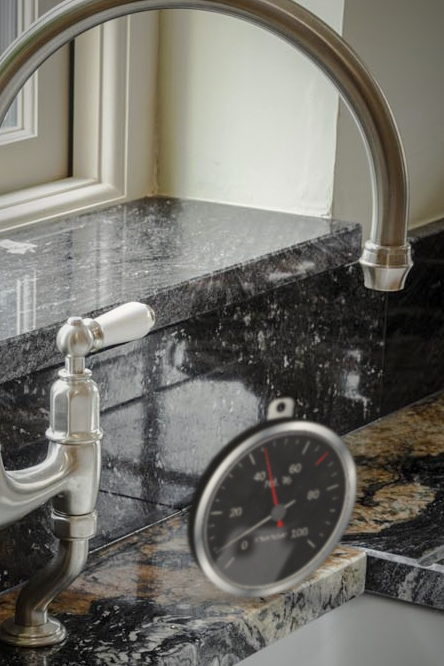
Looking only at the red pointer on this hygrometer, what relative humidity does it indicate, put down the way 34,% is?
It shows 44,%
